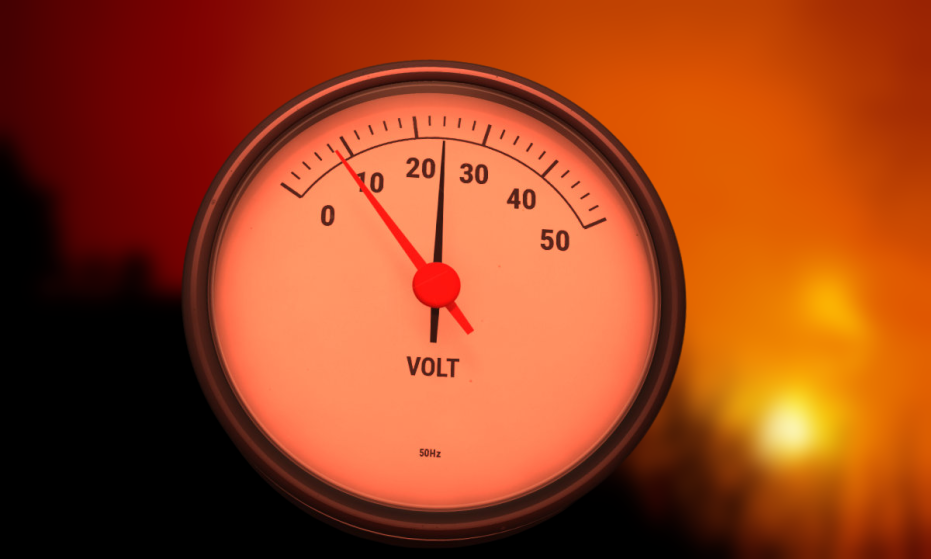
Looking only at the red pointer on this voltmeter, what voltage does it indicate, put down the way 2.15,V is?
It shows 8,V
